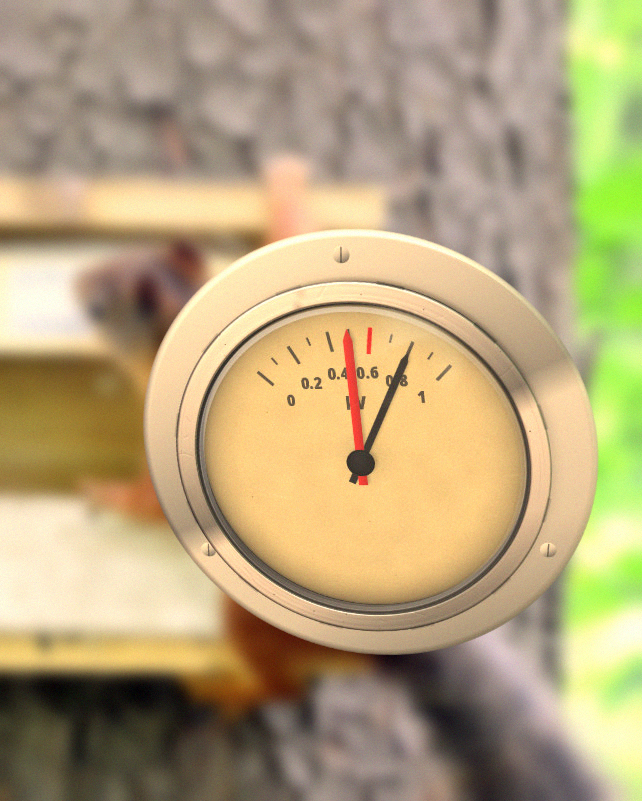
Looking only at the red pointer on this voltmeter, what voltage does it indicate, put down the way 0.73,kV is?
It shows 0.5,kV
